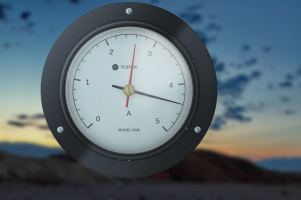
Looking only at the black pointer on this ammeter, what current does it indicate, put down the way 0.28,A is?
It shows 4.4,A
